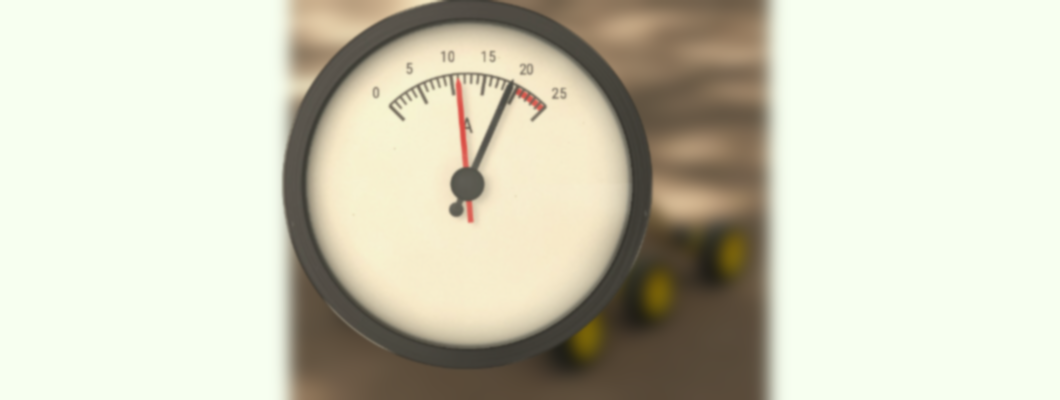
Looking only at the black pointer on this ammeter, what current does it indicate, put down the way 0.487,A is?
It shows 19,A
